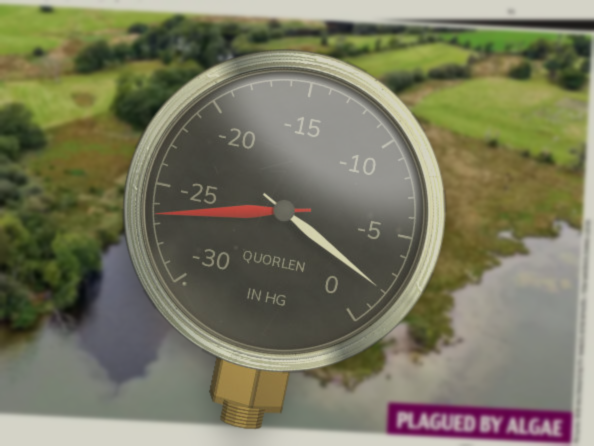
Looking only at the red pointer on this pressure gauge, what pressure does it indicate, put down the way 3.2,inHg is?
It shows -26.5,inHg
